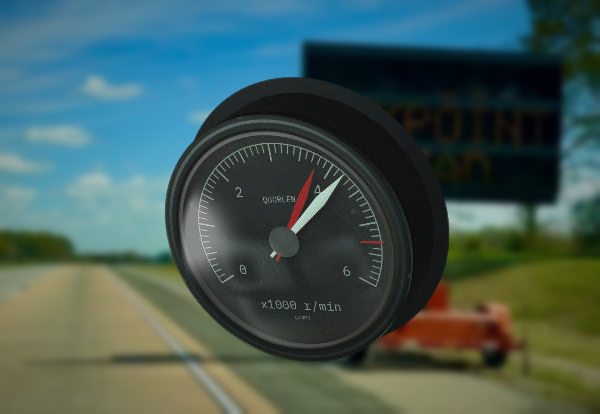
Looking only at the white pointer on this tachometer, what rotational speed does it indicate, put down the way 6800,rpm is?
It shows 4200,rpm
